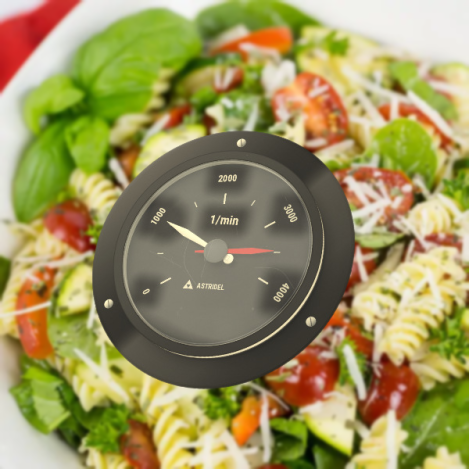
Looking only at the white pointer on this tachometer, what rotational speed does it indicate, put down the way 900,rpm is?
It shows 1000,rpm
